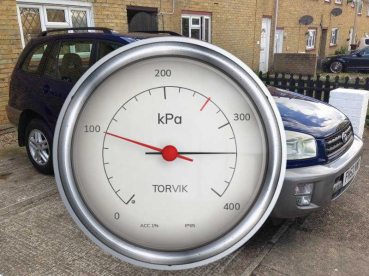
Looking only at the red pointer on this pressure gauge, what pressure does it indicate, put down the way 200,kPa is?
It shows 100,kPa
